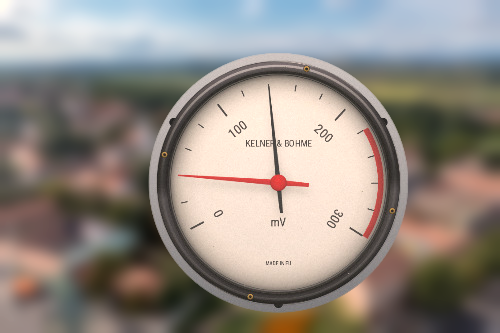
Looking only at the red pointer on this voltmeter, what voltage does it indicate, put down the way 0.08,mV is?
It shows 40,mV
